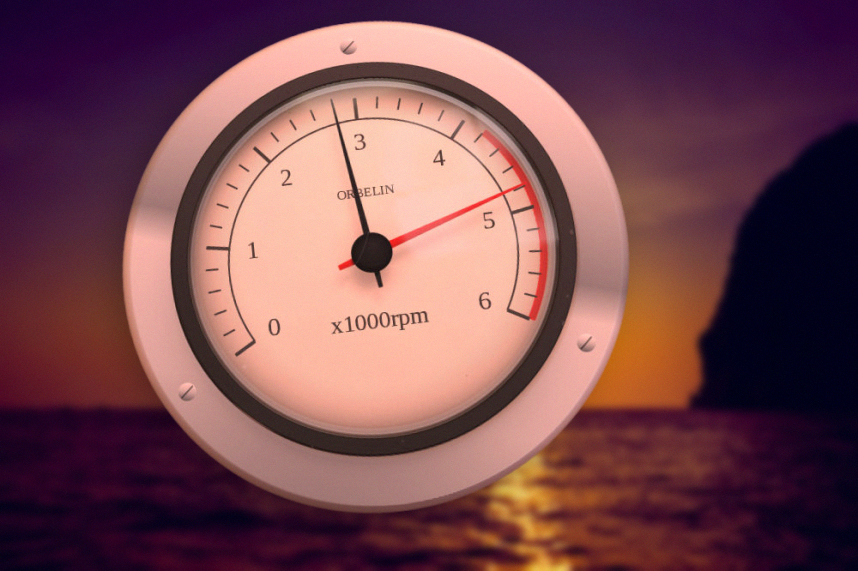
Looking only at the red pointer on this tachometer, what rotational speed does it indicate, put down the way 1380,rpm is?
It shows 4800,rpm
